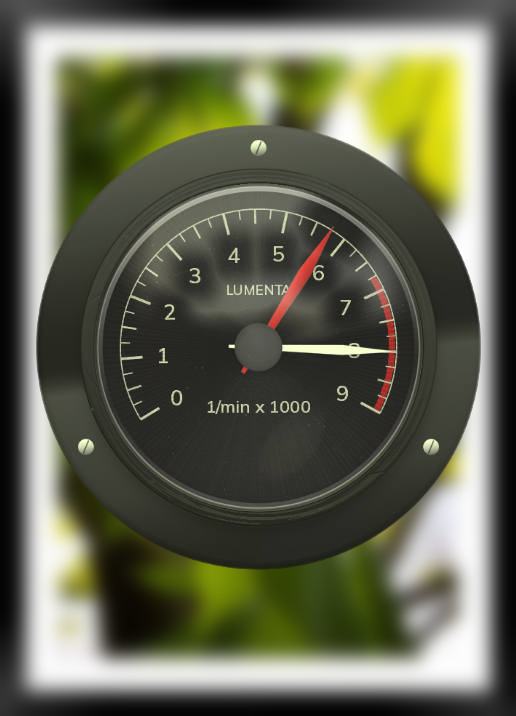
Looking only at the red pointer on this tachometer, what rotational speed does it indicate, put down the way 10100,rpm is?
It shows 5750,rpm
